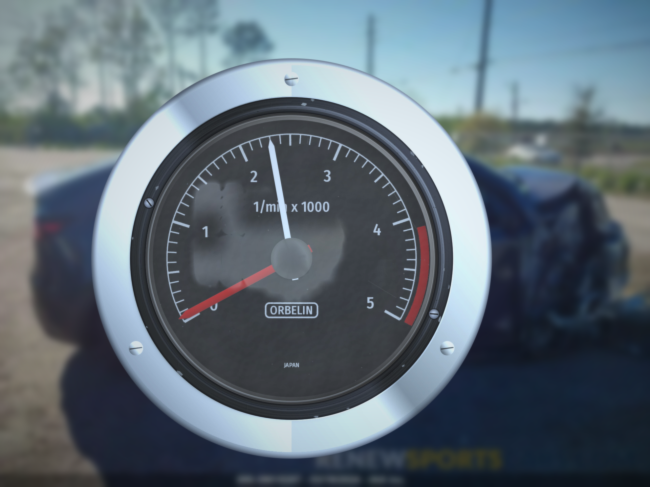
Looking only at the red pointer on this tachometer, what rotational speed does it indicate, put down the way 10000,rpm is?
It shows 50,rpm
